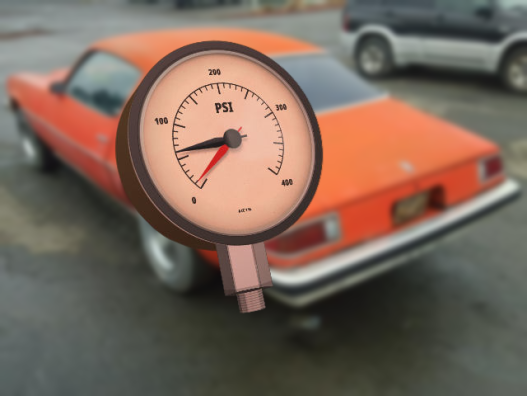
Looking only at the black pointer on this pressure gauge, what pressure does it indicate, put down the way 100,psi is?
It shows 60,psi
